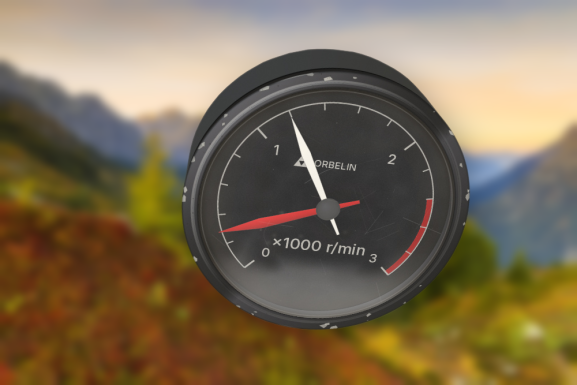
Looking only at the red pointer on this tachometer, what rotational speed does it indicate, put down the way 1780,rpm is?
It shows 300,rpm
